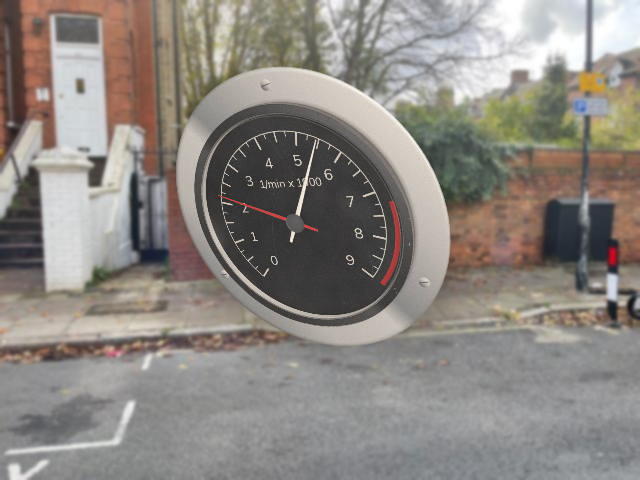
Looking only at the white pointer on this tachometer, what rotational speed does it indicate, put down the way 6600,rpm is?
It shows 5500,rpm
